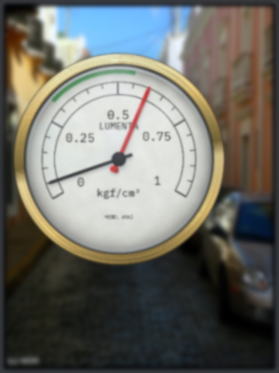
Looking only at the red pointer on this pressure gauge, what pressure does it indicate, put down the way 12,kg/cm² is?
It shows 0.6,kg/cm²
